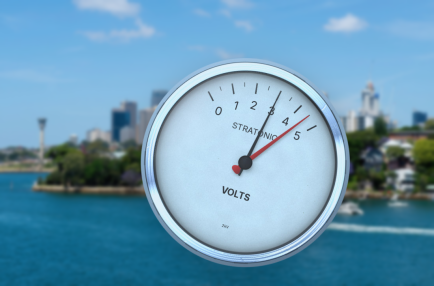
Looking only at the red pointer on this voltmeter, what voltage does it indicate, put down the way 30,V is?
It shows 4.5,V
